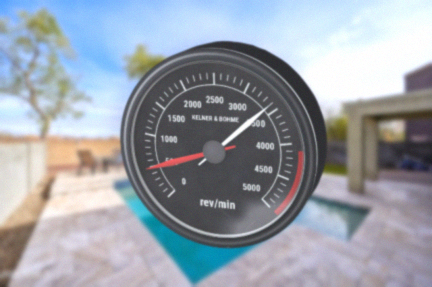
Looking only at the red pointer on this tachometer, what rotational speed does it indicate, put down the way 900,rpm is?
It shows 500,rpm
